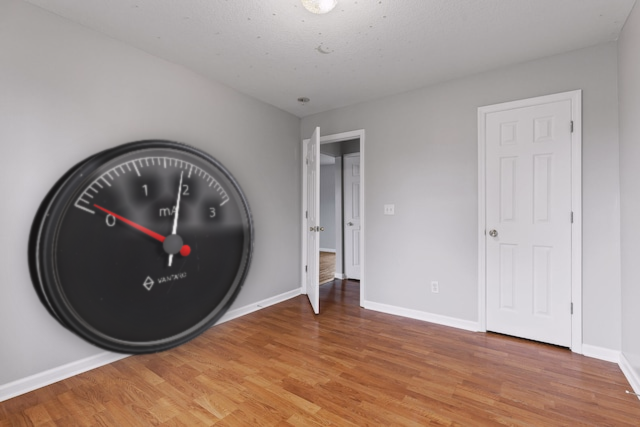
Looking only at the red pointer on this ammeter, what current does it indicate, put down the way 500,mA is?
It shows 0.1,mA
